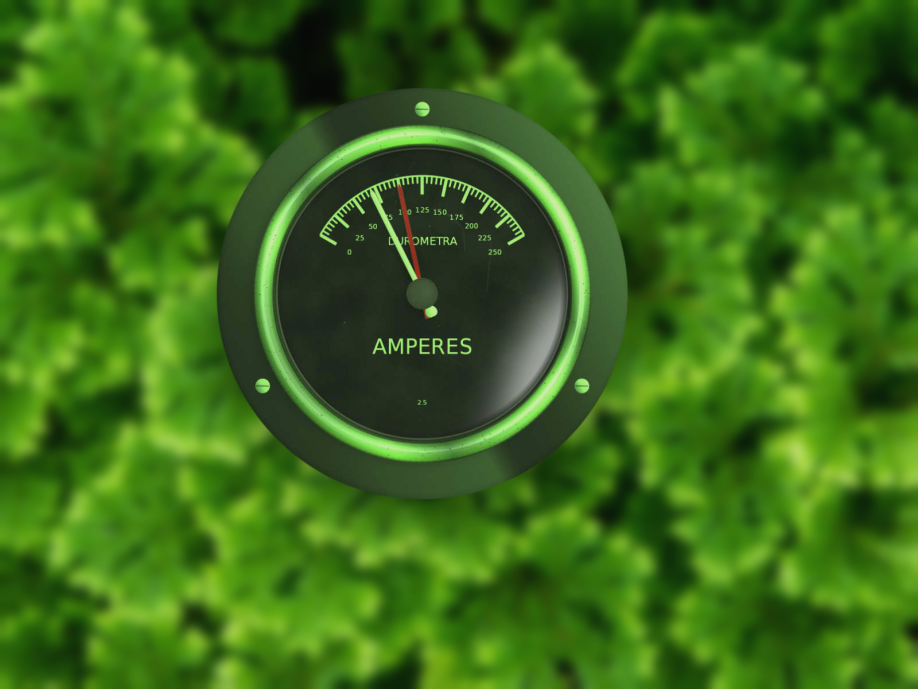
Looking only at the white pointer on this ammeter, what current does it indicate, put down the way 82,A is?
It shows 70,A
